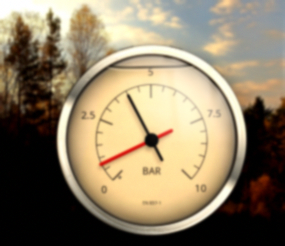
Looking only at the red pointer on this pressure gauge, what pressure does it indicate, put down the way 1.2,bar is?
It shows 0.75,bar
